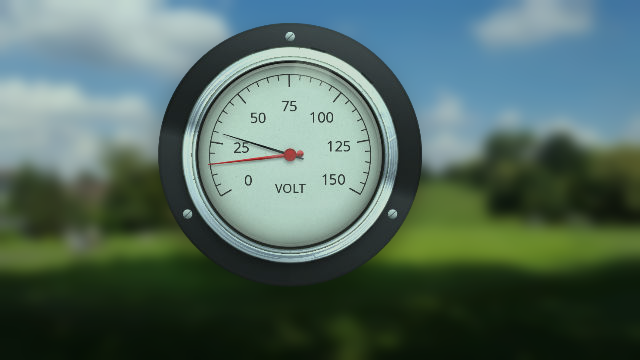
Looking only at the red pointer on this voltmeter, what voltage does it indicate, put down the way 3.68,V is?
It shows 15,V
